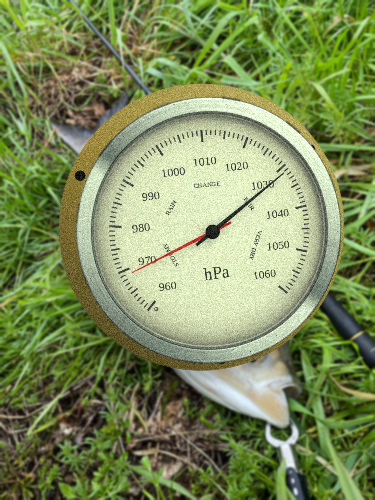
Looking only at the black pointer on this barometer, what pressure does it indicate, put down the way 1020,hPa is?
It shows 1031,hPa
